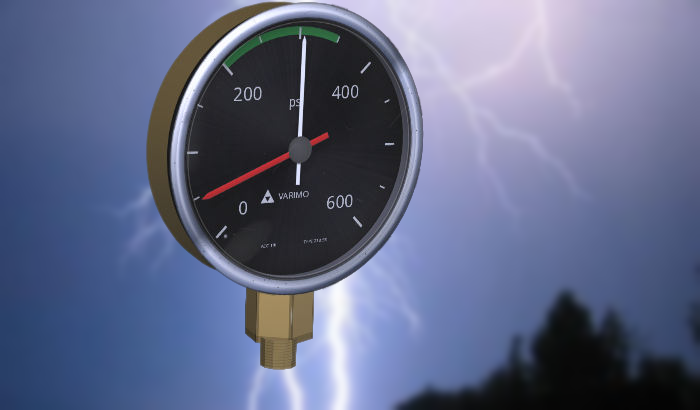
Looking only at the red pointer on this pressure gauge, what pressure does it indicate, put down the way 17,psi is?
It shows 50,psi
